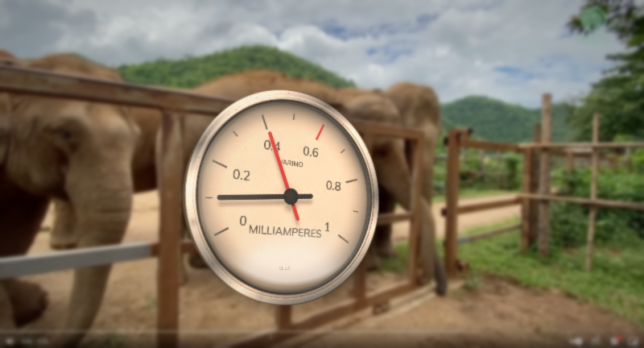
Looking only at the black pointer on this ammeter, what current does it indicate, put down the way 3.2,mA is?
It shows 0.1,mA
